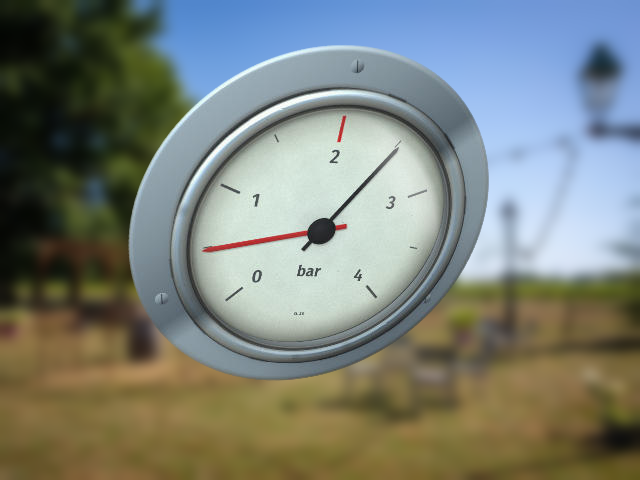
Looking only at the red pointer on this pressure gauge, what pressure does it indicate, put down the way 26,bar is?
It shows 0.5,bar
